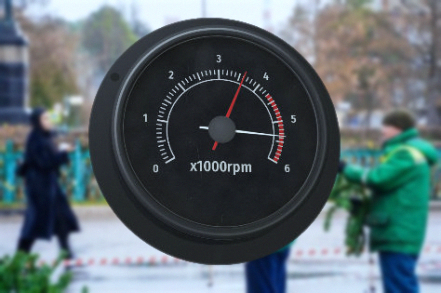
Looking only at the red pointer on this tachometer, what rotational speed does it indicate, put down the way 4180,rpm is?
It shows 3600,rpm
